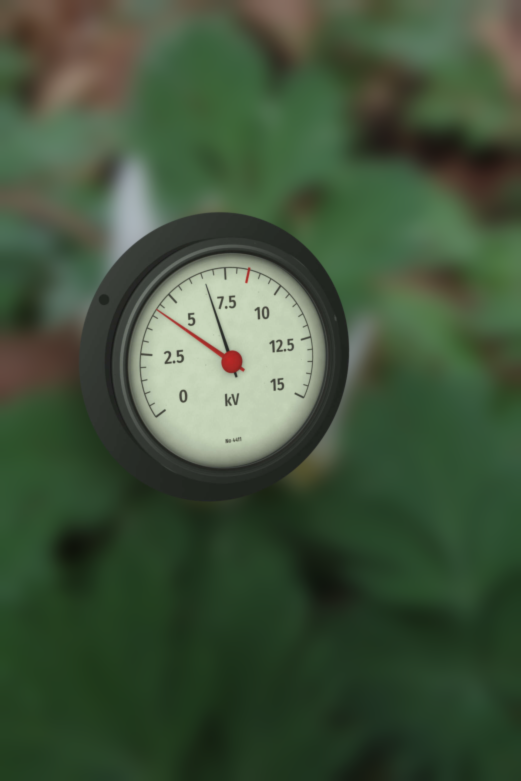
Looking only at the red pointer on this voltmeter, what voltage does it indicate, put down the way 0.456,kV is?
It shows 4.25,kV
